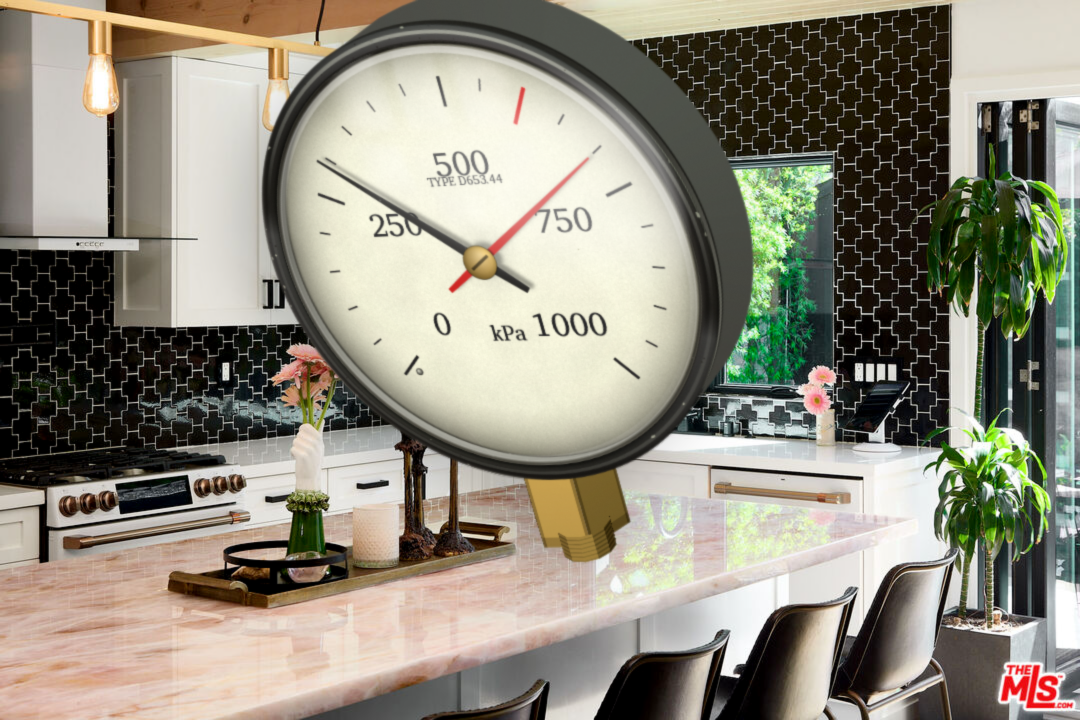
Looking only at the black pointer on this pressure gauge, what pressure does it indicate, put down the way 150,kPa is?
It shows 300,kPa
